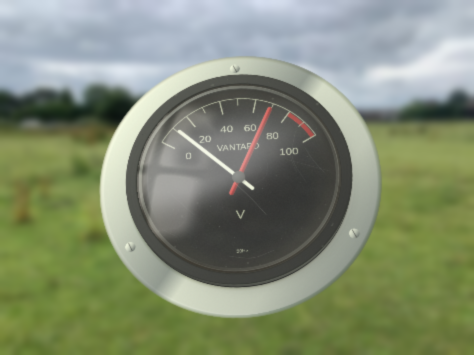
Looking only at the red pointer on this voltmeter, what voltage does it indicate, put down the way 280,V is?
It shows 70,V
